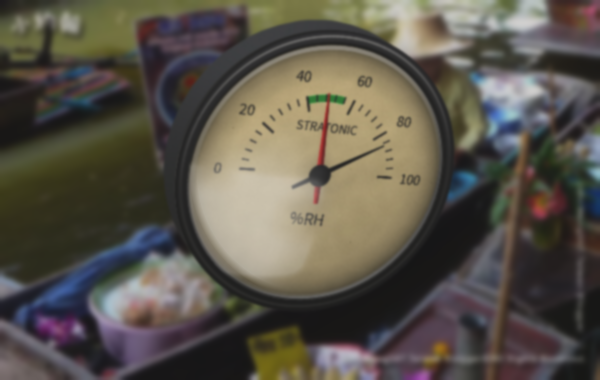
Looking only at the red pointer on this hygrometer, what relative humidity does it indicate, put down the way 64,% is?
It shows 48,%
